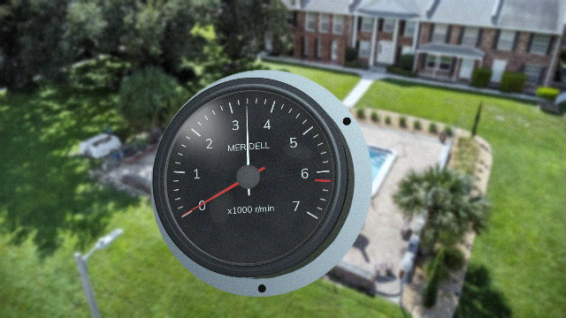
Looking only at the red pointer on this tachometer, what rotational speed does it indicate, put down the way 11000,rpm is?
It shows 0,rpm
